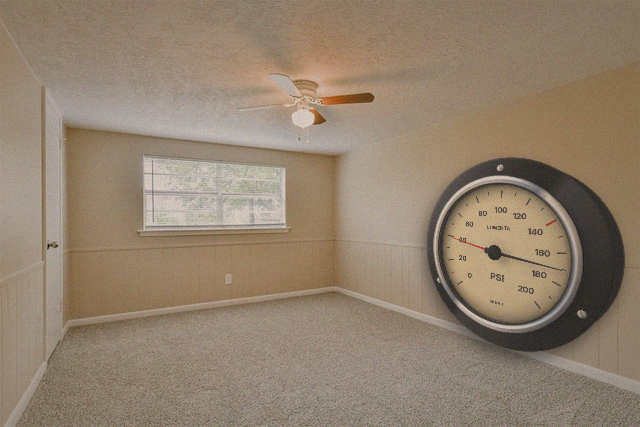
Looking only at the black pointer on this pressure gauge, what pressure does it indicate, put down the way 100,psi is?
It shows 170,psi
